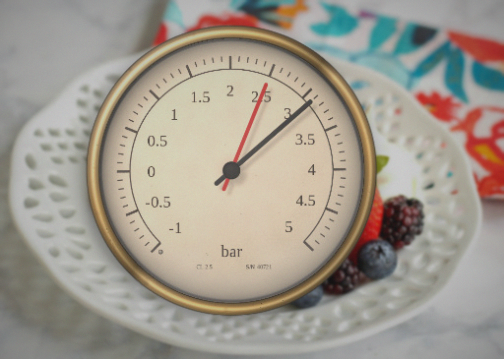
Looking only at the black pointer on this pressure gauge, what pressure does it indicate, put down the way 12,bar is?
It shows 3.1,bar
